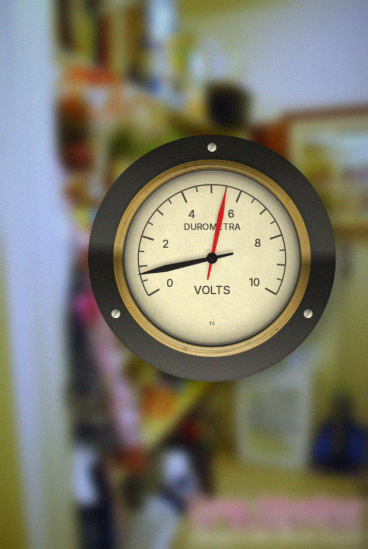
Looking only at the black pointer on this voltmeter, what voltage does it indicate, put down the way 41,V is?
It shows 0.75,V
